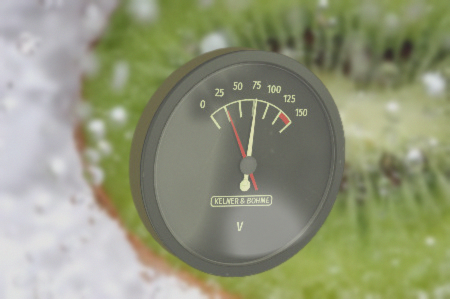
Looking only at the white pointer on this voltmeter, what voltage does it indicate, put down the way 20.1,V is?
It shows 75,V
